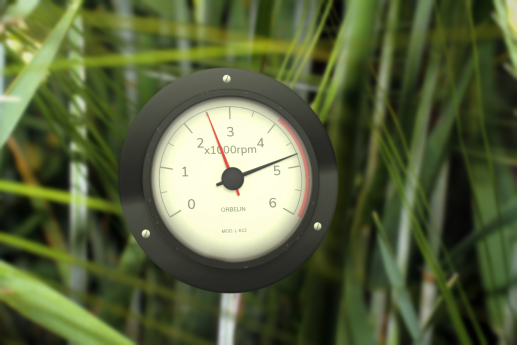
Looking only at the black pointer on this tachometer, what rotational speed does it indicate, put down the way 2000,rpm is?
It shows 4750,rpm
